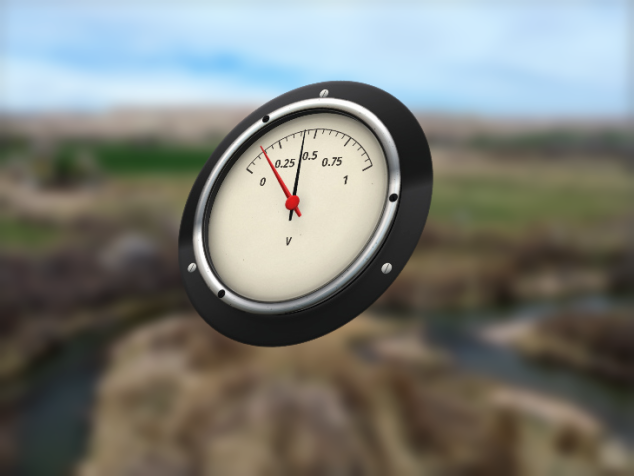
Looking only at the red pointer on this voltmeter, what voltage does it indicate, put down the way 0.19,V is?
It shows 0.15,V
